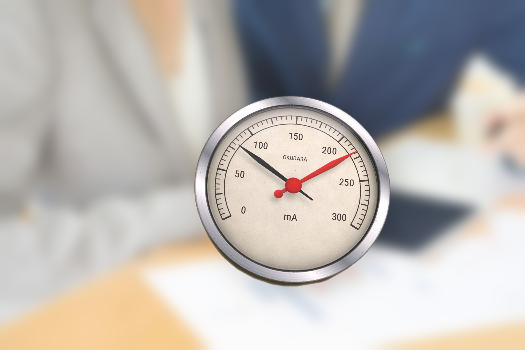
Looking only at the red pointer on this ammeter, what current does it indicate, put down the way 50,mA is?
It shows 220,mA
